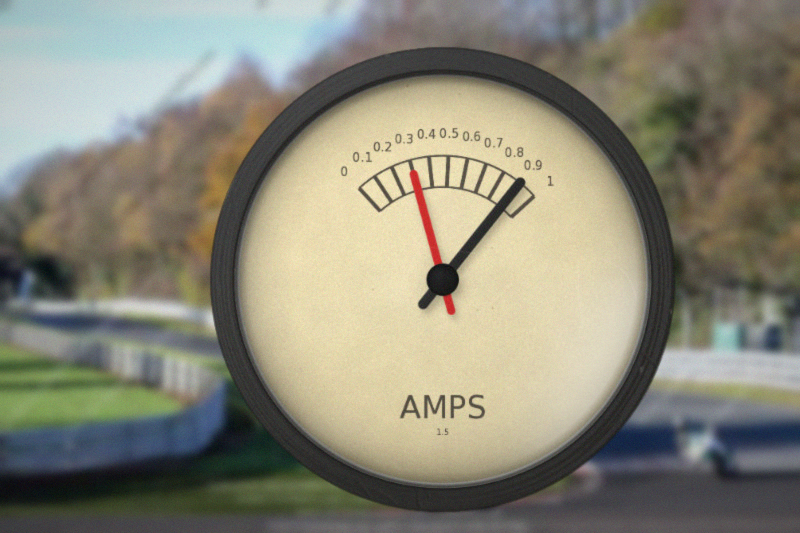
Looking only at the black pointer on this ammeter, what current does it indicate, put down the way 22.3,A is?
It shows 0.9,A
